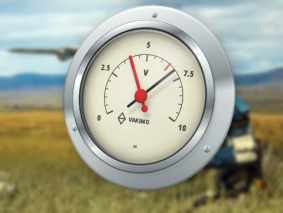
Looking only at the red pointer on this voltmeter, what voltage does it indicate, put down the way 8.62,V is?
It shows 4,V
